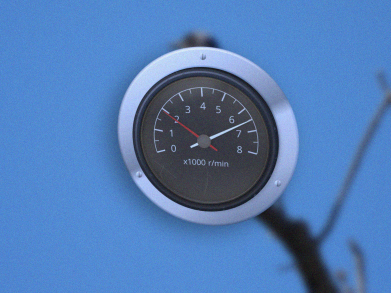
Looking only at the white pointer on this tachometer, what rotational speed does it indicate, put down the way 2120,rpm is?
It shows 6500,rpm
